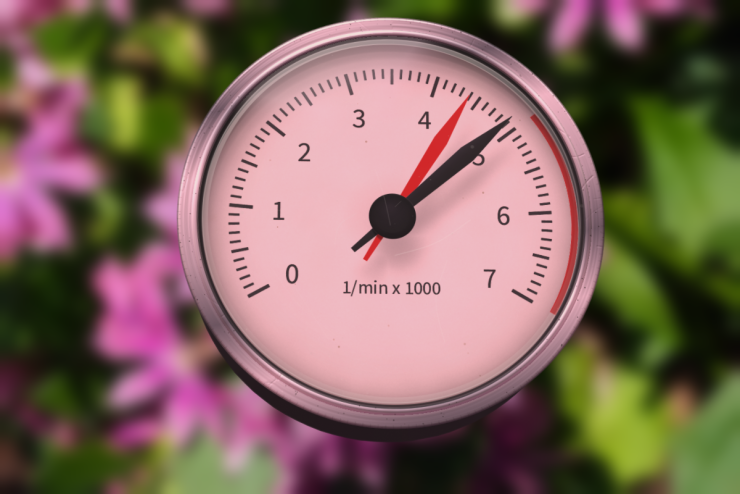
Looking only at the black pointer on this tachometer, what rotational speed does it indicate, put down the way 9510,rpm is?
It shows 4900,rpm
